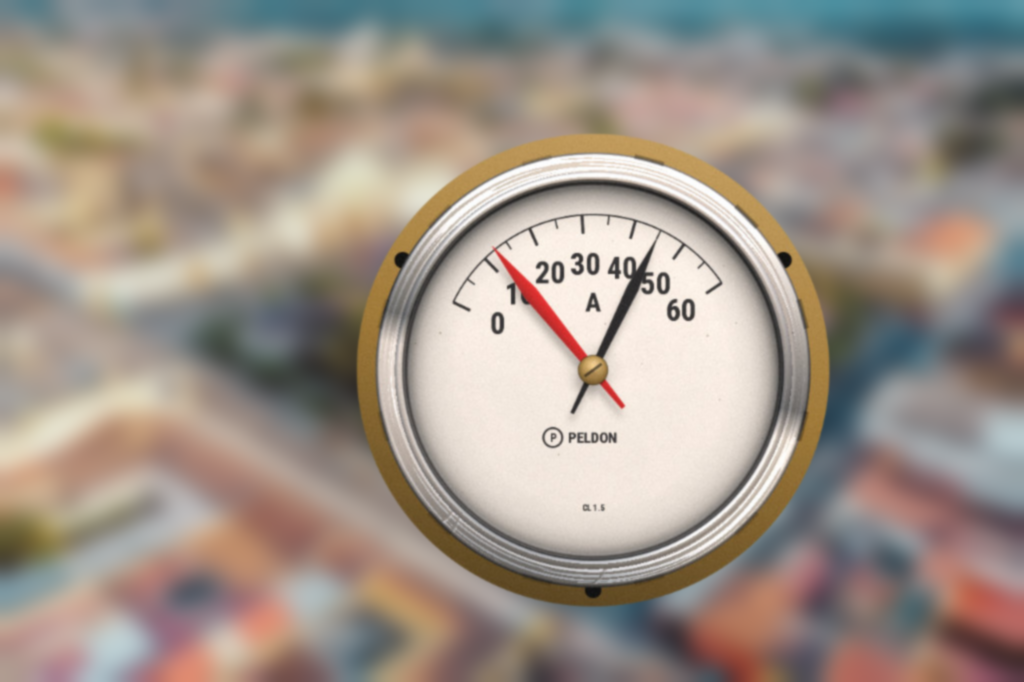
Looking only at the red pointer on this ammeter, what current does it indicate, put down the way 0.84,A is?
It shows 12.5,A
